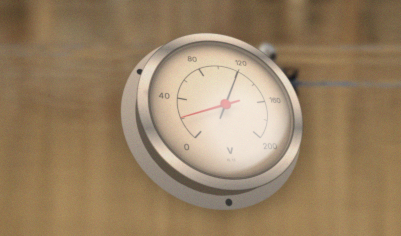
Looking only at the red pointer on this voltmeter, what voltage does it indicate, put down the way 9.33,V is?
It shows 20,V
